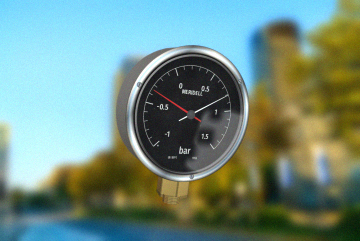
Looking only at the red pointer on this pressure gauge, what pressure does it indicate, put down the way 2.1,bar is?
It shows -0.35,bar
